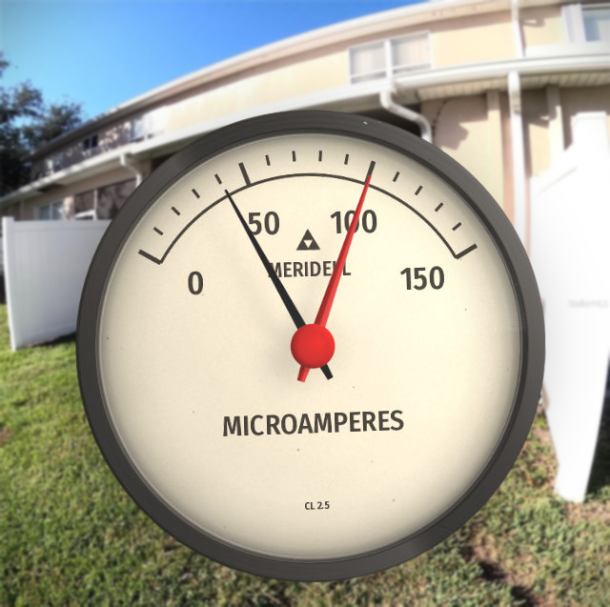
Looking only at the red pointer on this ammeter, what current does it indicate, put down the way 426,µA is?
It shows 100,µA
